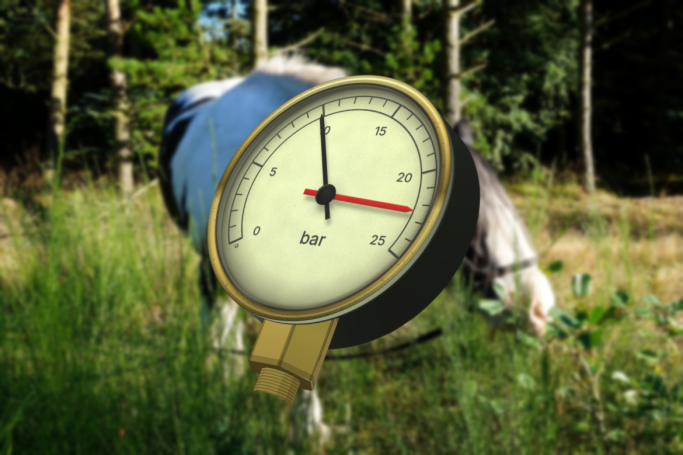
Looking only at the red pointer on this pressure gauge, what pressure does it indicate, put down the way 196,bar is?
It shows 22.5,bar
